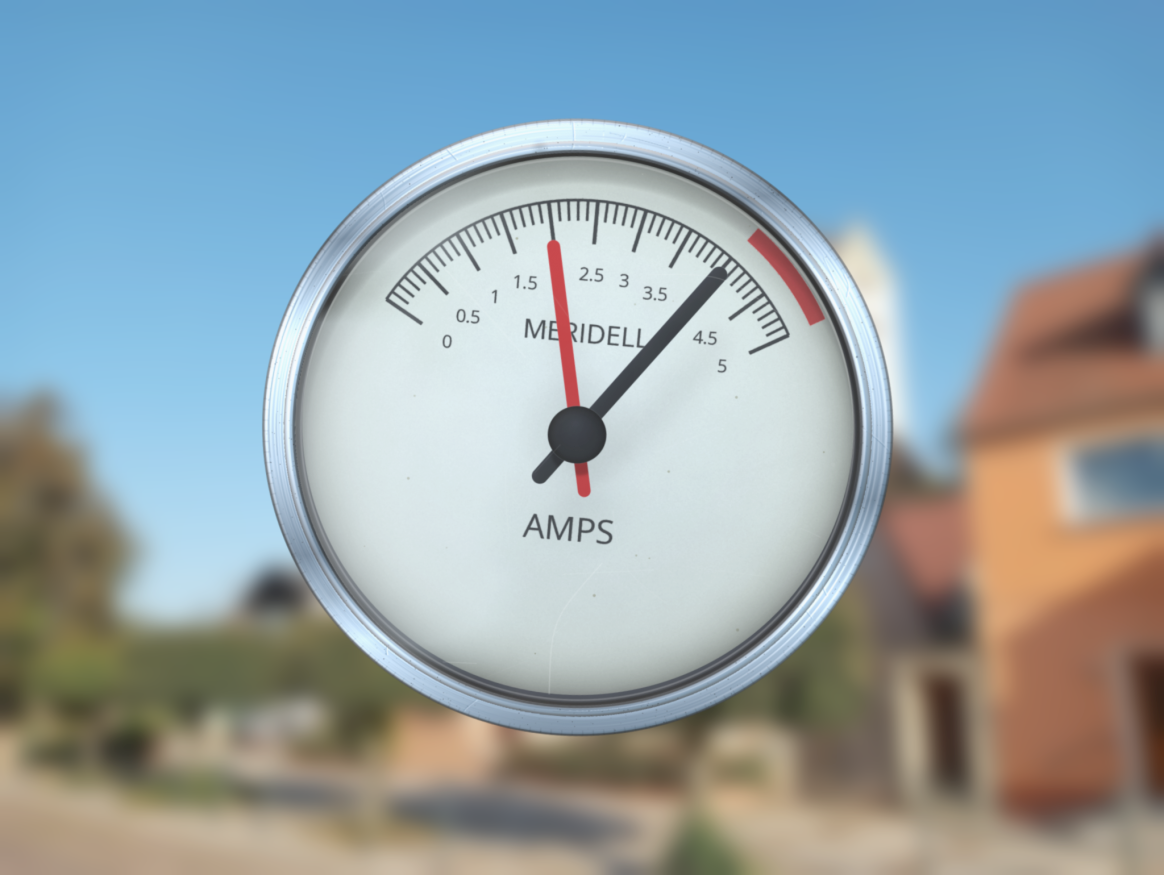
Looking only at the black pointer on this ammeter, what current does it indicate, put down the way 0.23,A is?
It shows 4,A
